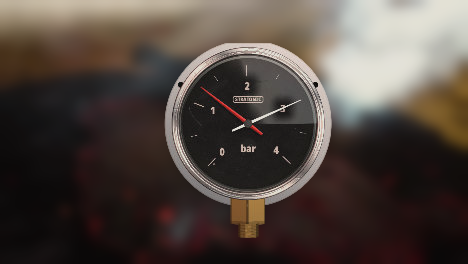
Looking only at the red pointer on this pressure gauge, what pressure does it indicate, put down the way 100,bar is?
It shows 1.25,bar
